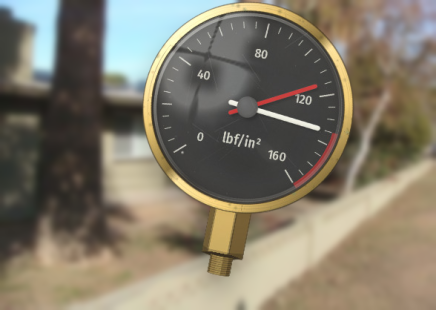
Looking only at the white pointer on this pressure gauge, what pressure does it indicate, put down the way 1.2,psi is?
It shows 135,psi
